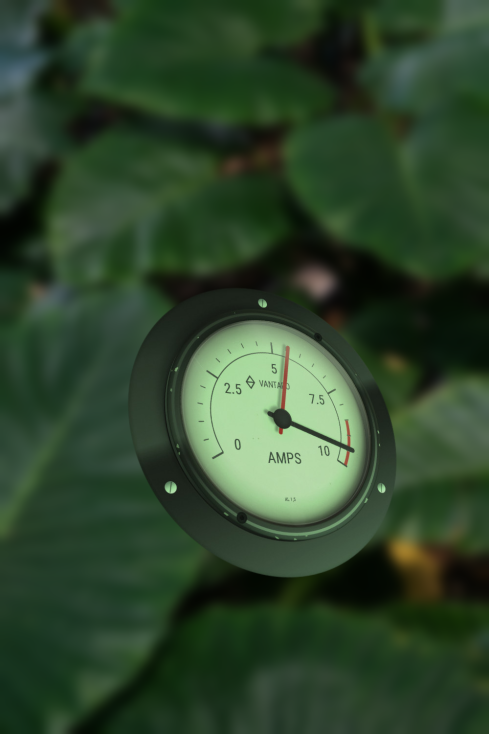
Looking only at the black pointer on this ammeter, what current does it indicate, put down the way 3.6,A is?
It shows 9.5,A
